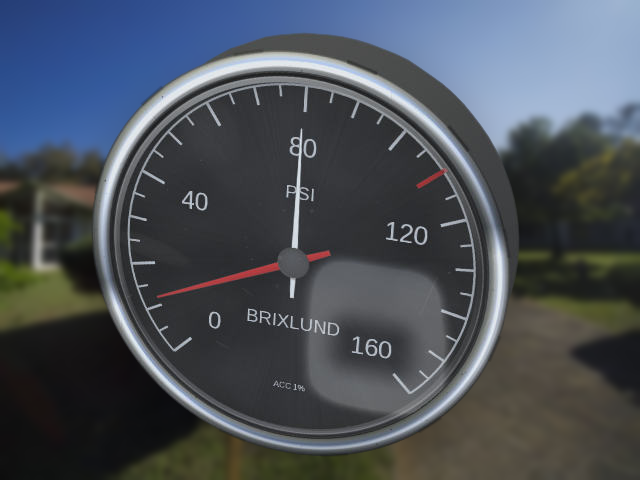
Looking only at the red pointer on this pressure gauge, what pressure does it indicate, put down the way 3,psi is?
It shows 12.5,psi
